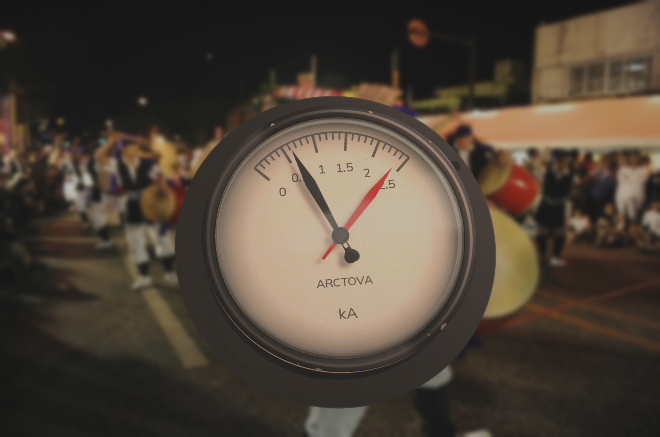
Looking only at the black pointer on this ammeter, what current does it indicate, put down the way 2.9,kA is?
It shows 0.6,kA
